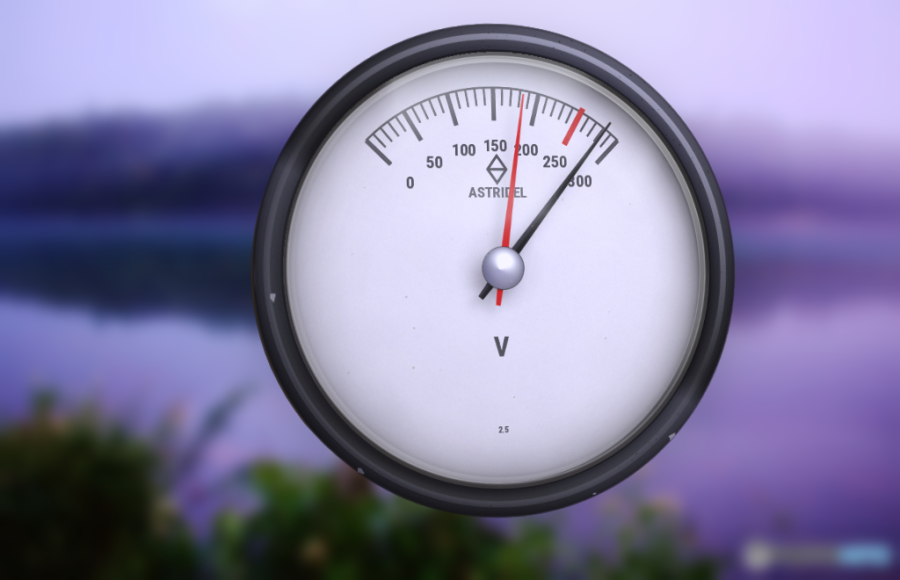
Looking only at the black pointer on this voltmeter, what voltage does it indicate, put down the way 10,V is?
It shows 280,V
